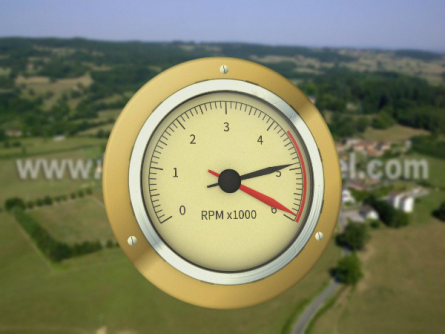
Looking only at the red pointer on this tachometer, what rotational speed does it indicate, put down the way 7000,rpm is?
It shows 5900,rpm
